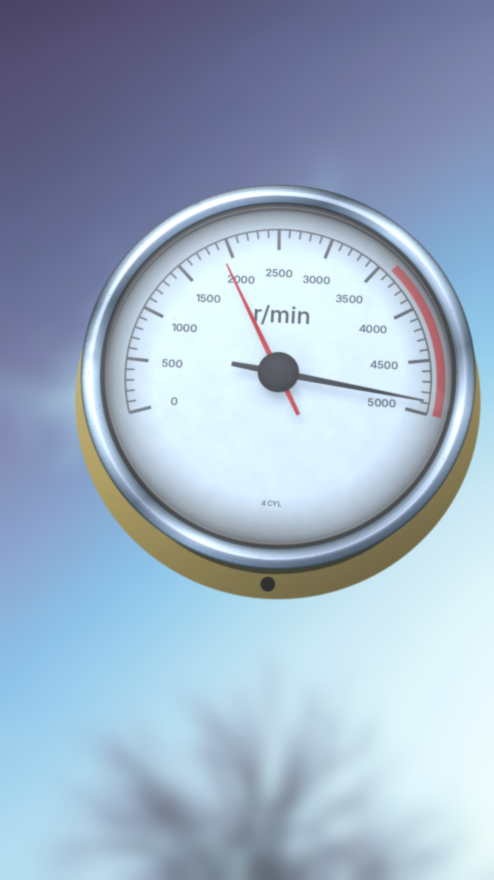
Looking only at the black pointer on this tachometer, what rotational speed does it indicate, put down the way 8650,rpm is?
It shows 4900,rpm
